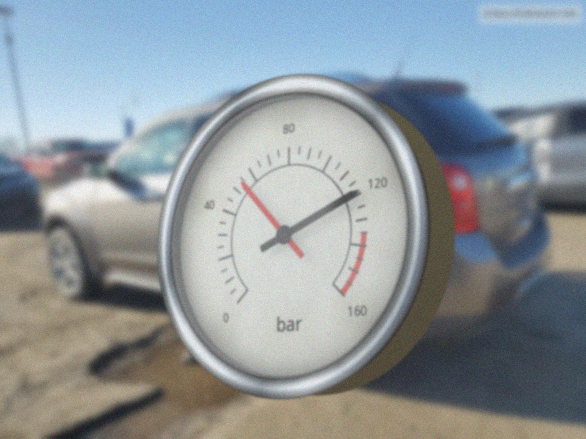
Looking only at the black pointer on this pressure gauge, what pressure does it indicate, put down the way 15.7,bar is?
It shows 120,bar
